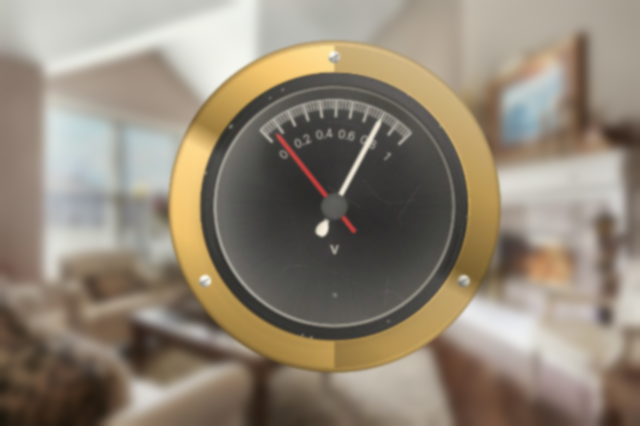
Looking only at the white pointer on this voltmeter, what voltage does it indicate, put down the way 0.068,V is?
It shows 0.8,V
